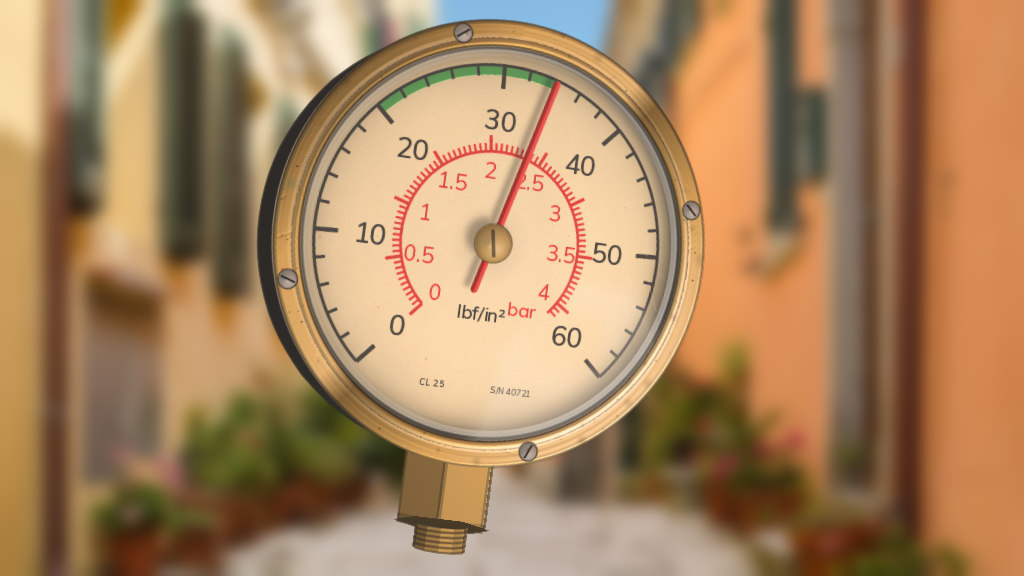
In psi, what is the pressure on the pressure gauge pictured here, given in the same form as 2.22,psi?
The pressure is 34,psi
